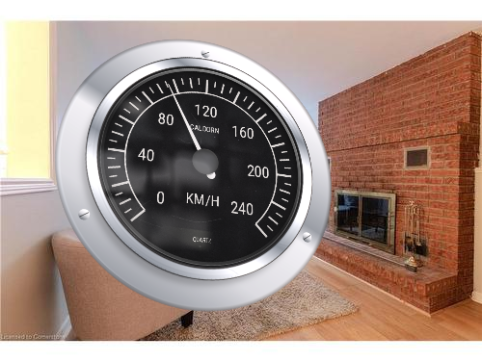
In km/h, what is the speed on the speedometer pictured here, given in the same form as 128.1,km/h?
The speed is 95,km/h
